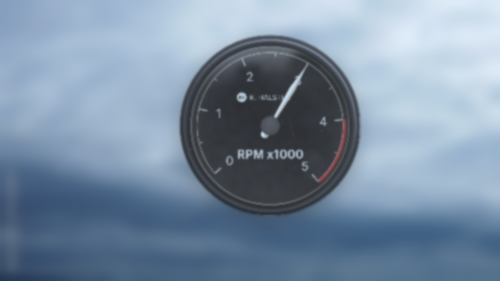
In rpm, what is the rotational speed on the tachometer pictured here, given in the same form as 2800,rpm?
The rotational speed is 3000,rpm
